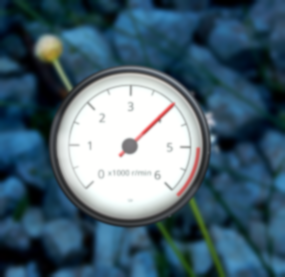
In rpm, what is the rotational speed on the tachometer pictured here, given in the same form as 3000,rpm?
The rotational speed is 4000,rpm
